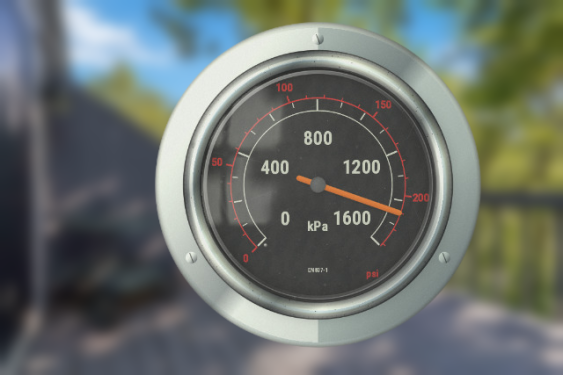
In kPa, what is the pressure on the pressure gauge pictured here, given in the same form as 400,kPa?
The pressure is 1450,kPa
